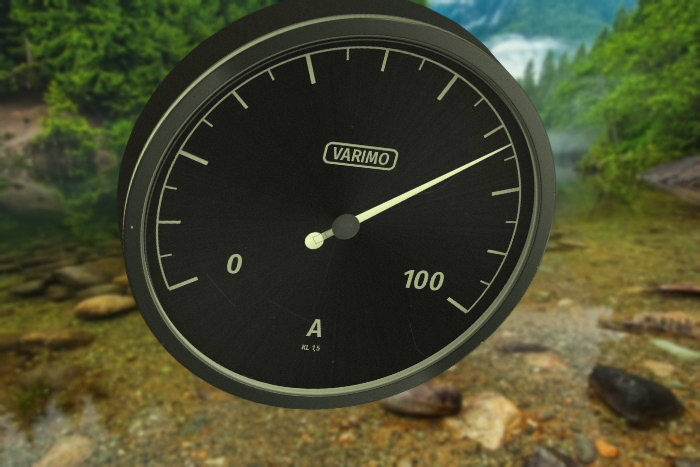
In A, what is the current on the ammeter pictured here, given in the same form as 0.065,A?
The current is 72.5,A
